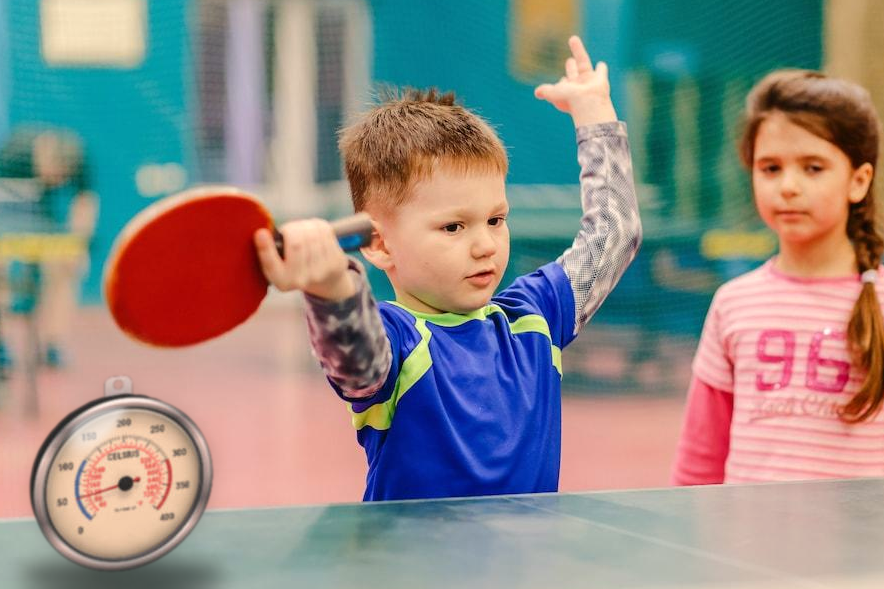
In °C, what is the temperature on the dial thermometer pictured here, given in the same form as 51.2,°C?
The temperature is 50,°C
